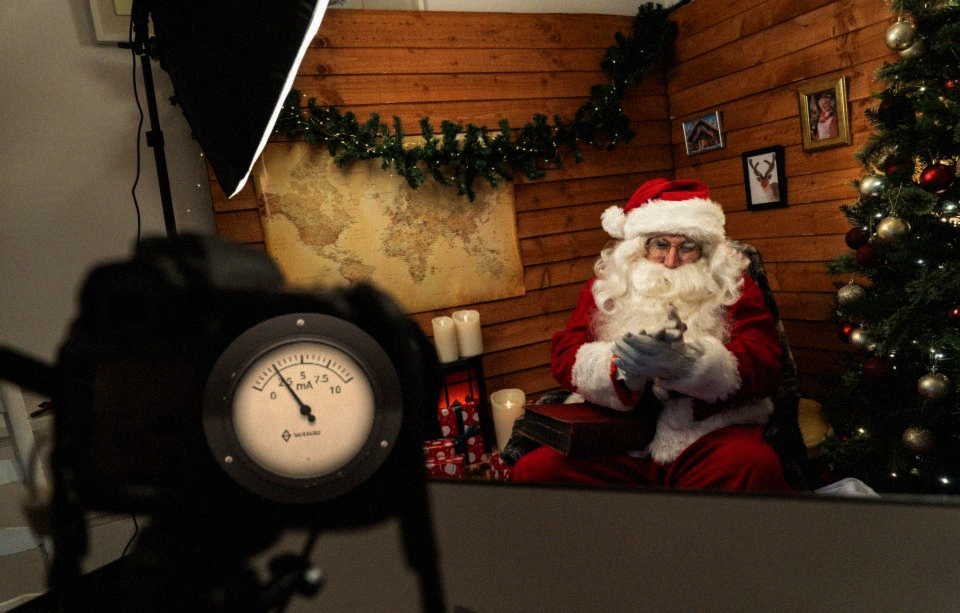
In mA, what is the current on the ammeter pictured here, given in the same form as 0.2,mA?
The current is 2.5,mA
